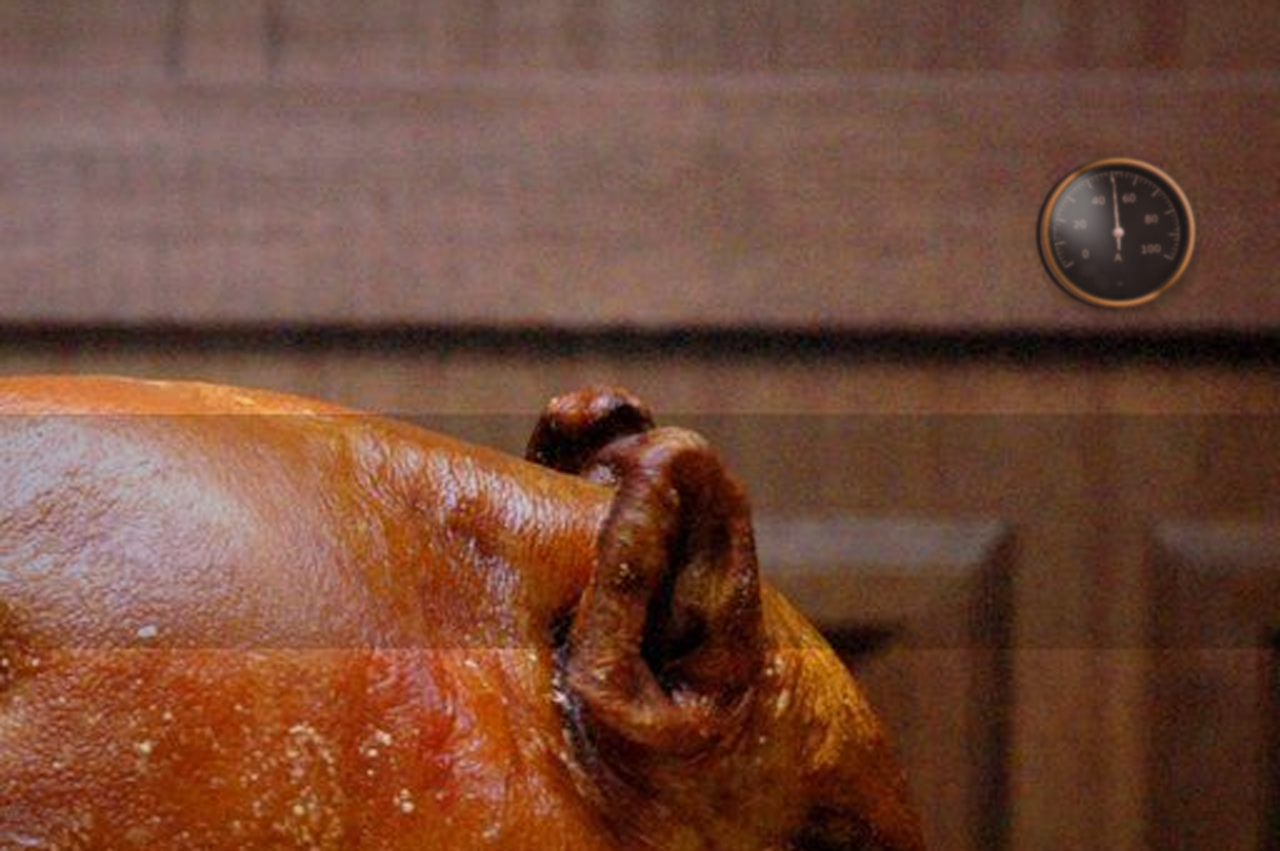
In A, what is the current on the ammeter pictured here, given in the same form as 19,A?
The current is 50,A
